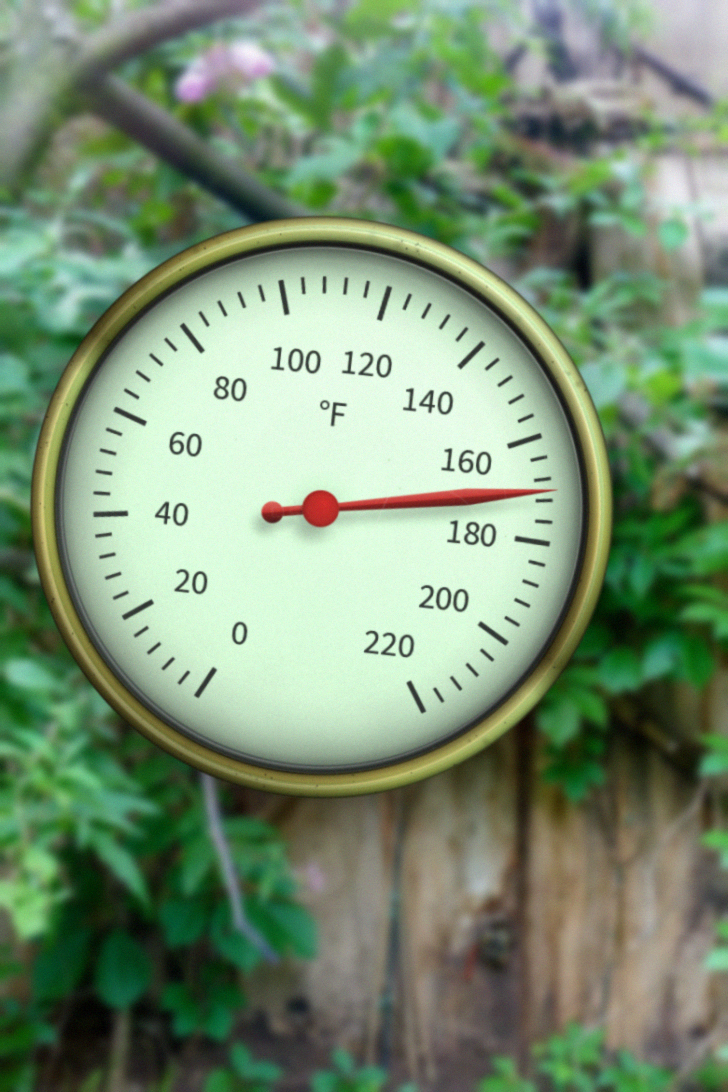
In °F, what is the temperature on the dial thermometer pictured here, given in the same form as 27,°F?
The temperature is 170,°F
